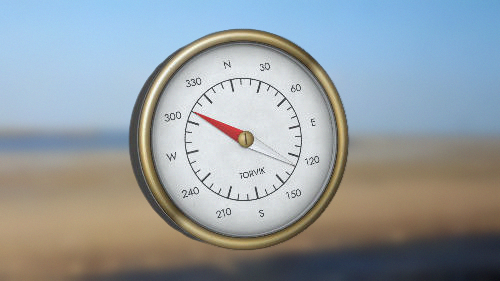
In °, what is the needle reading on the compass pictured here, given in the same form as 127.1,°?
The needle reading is 310,°
